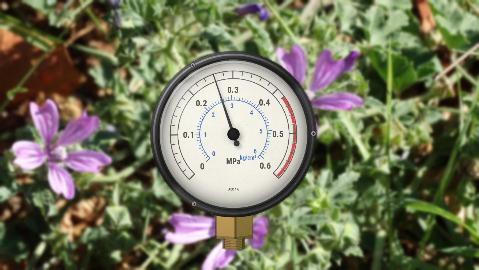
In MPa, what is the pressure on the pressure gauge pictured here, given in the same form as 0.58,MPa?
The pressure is 0.26,MPa
